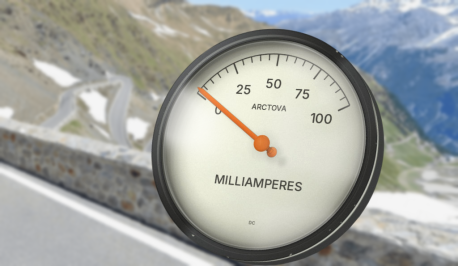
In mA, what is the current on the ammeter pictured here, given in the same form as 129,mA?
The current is 2.5,mA
